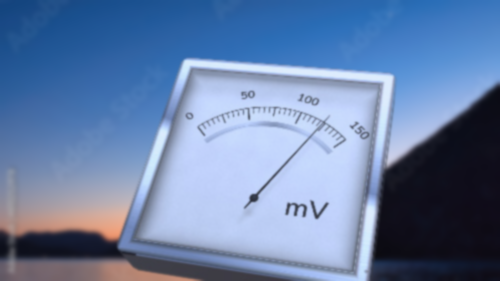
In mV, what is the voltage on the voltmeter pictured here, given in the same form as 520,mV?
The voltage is 125,mV
